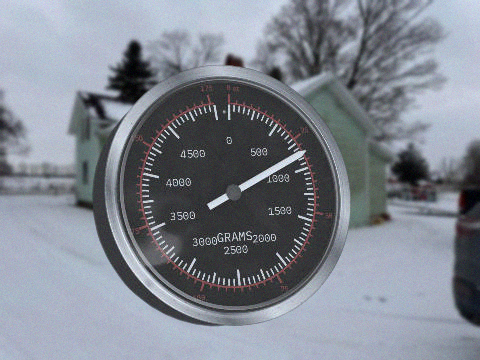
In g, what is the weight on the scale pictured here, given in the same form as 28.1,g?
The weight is 850,g
